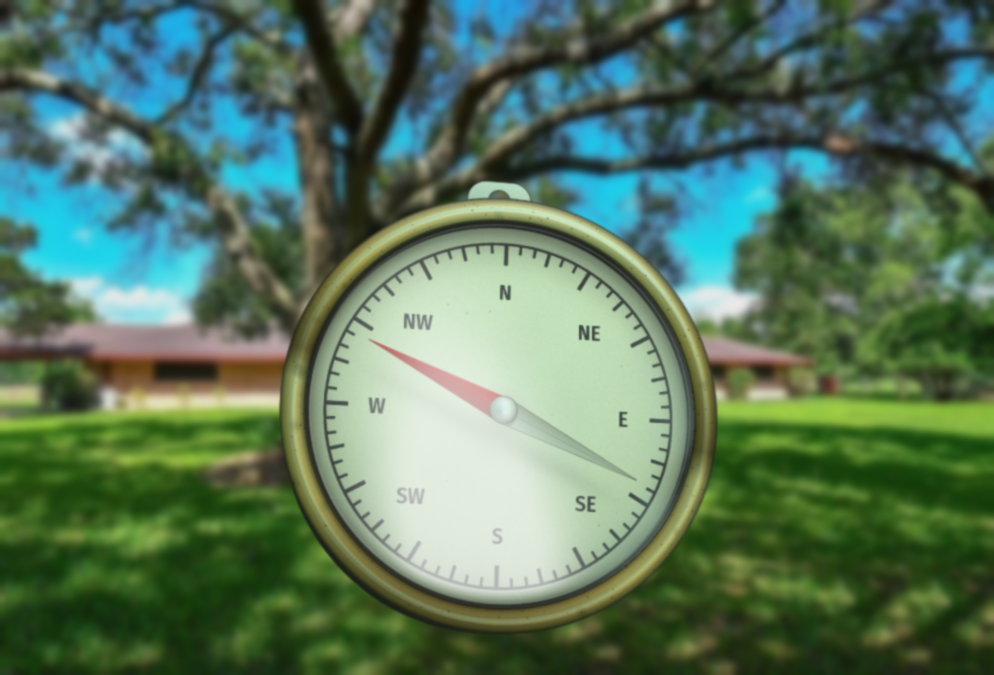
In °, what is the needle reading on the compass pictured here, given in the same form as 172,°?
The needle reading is 295,°
